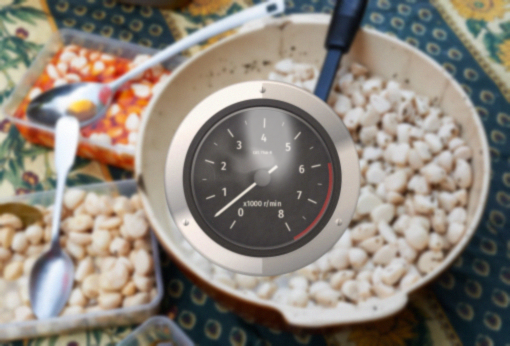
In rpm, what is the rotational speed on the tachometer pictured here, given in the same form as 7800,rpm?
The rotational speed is 500,rpm
